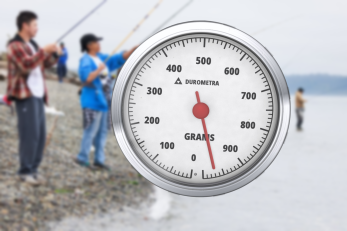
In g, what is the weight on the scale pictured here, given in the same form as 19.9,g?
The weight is 970,g
